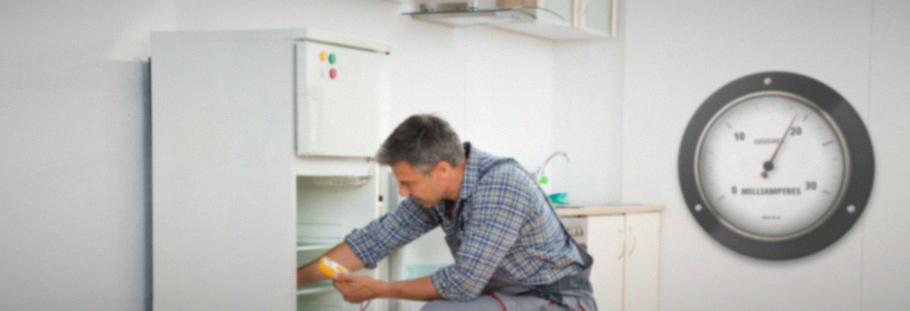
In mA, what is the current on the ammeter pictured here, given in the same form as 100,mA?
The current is 19,mA
